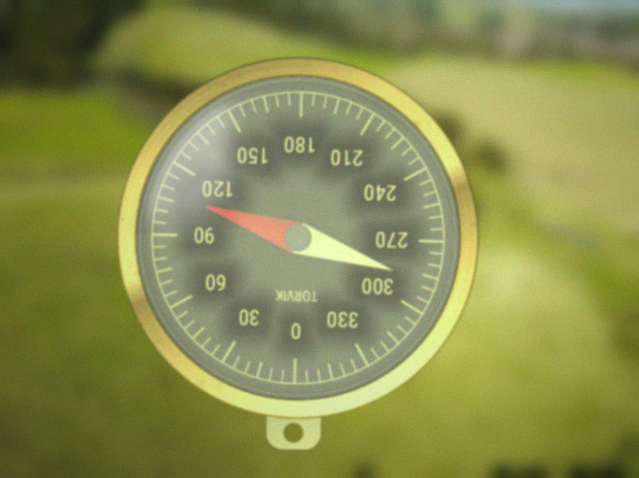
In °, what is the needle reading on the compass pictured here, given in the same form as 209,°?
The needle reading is 107.5,°
